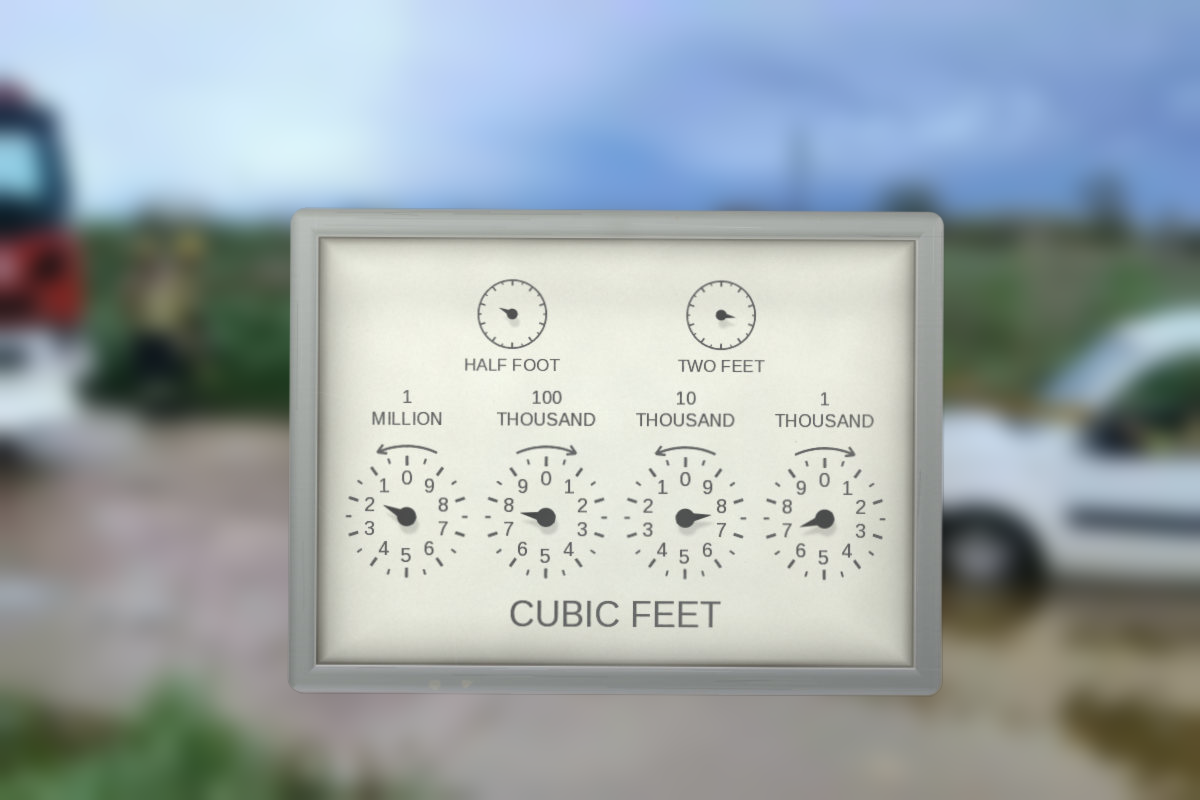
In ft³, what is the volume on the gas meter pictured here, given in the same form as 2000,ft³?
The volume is 177700,ft³
